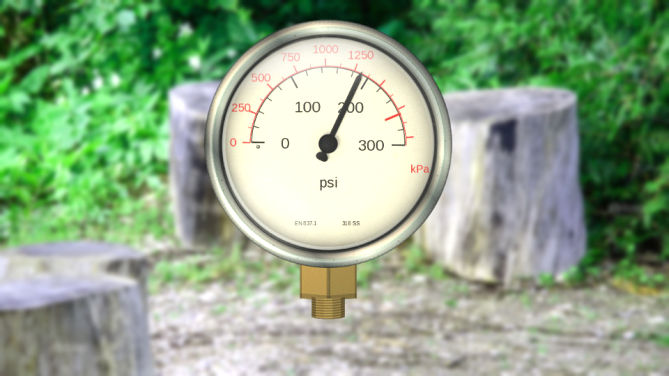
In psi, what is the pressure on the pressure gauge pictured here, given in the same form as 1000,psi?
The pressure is 190,psi
